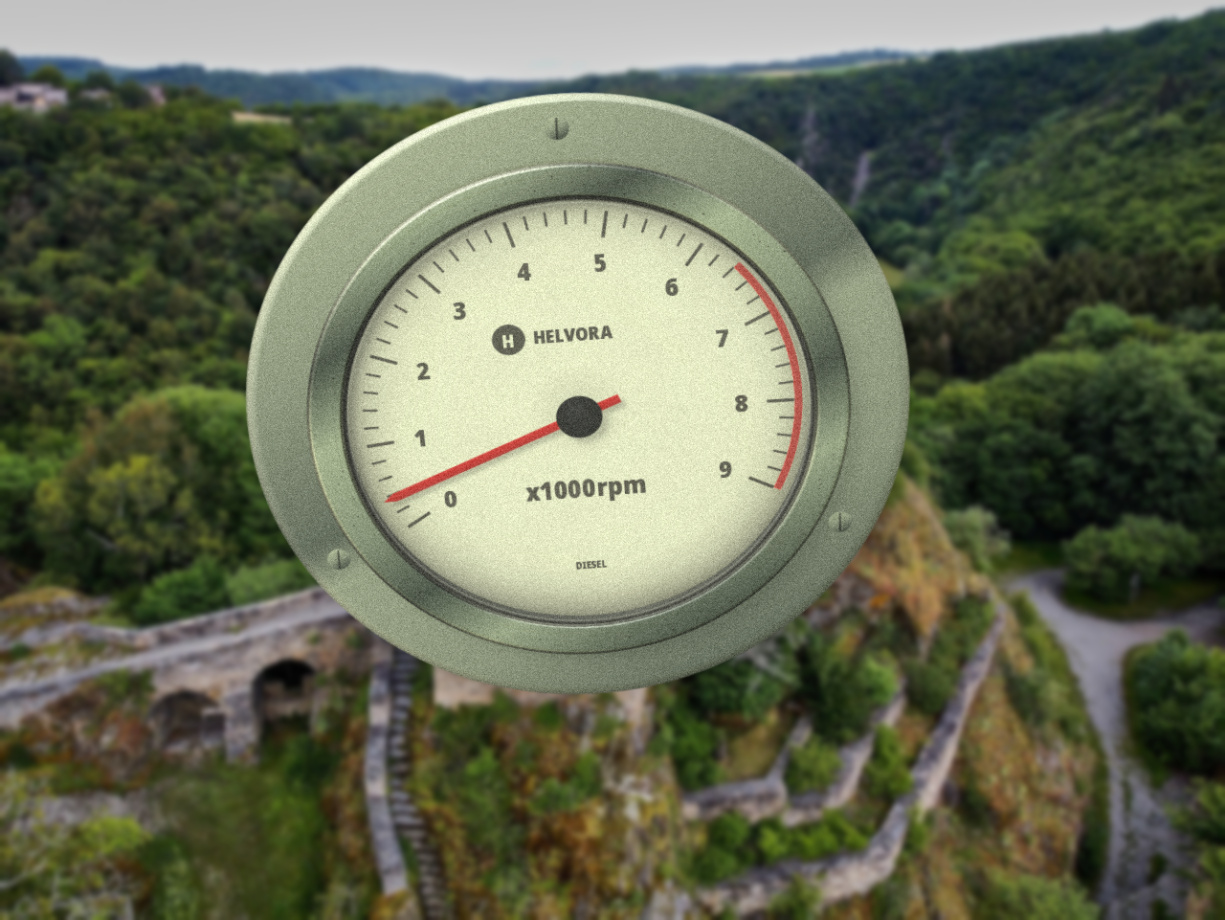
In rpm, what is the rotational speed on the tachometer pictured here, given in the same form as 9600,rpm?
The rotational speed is 400,rpm
